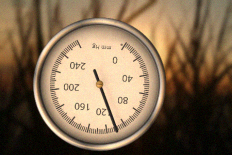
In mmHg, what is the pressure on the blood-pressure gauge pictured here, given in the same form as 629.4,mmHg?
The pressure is 110,mmHg
